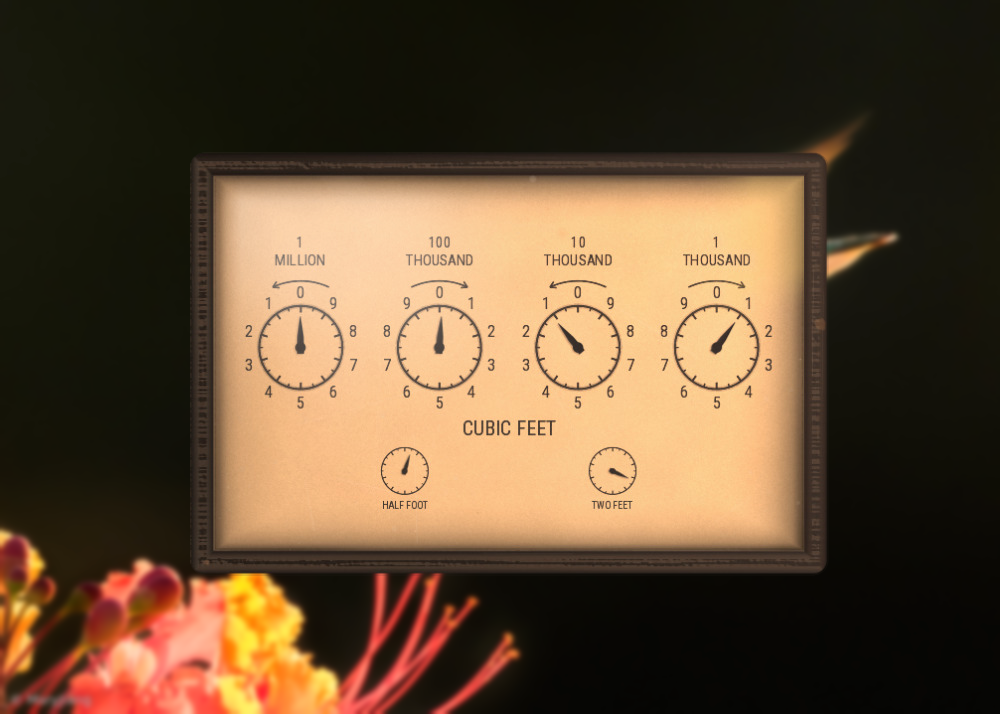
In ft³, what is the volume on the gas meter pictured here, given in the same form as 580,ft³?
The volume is 1100,ft³
